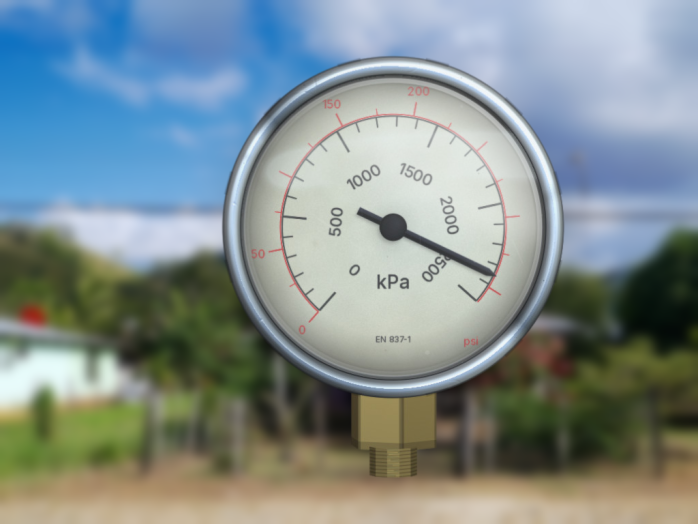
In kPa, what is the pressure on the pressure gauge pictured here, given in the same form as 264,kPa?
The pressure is 2350,kPa
